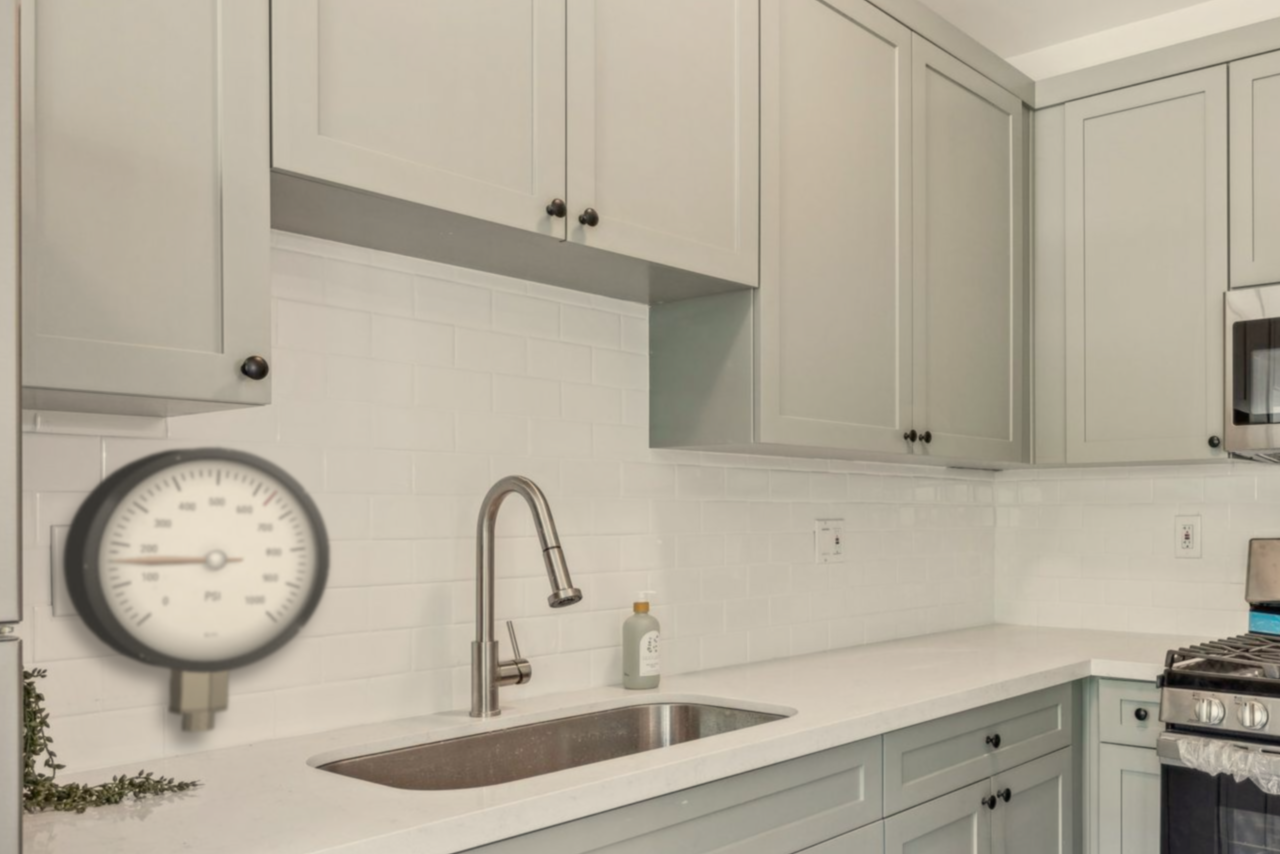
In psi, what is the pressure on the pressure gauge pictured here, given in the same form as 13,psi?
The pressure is 160,psi
